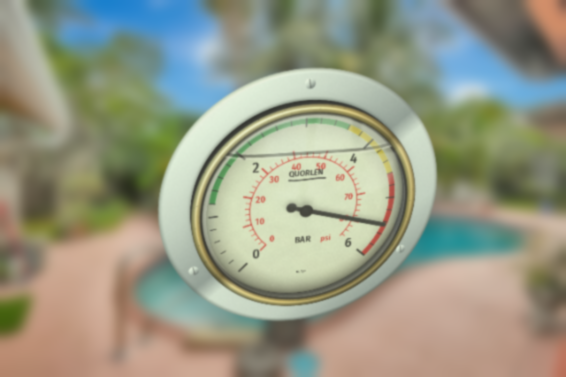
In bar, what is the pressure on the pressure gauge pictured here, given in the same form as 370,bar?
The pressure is 5.4,bar
